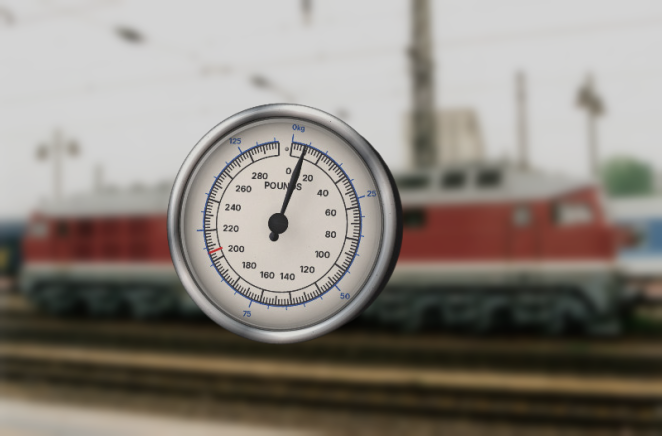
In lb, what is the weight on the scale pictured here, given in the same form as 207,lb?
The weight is 10,lb
